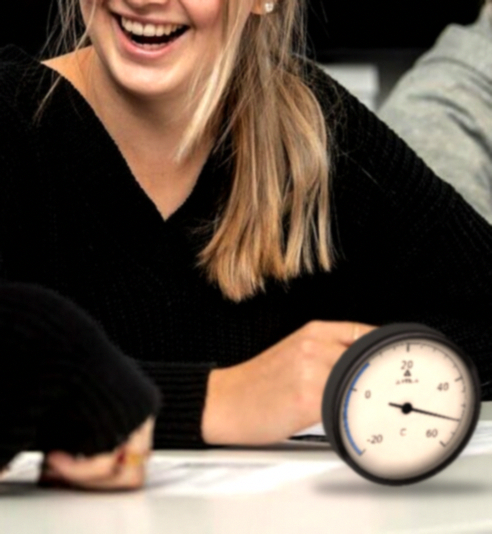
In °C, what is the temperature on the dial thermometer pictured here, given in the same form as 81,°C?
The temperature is 52,°C
